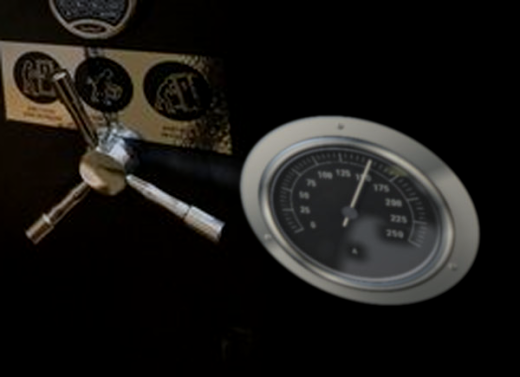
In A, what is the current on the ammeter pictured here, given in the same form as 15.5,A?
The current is 150,A
